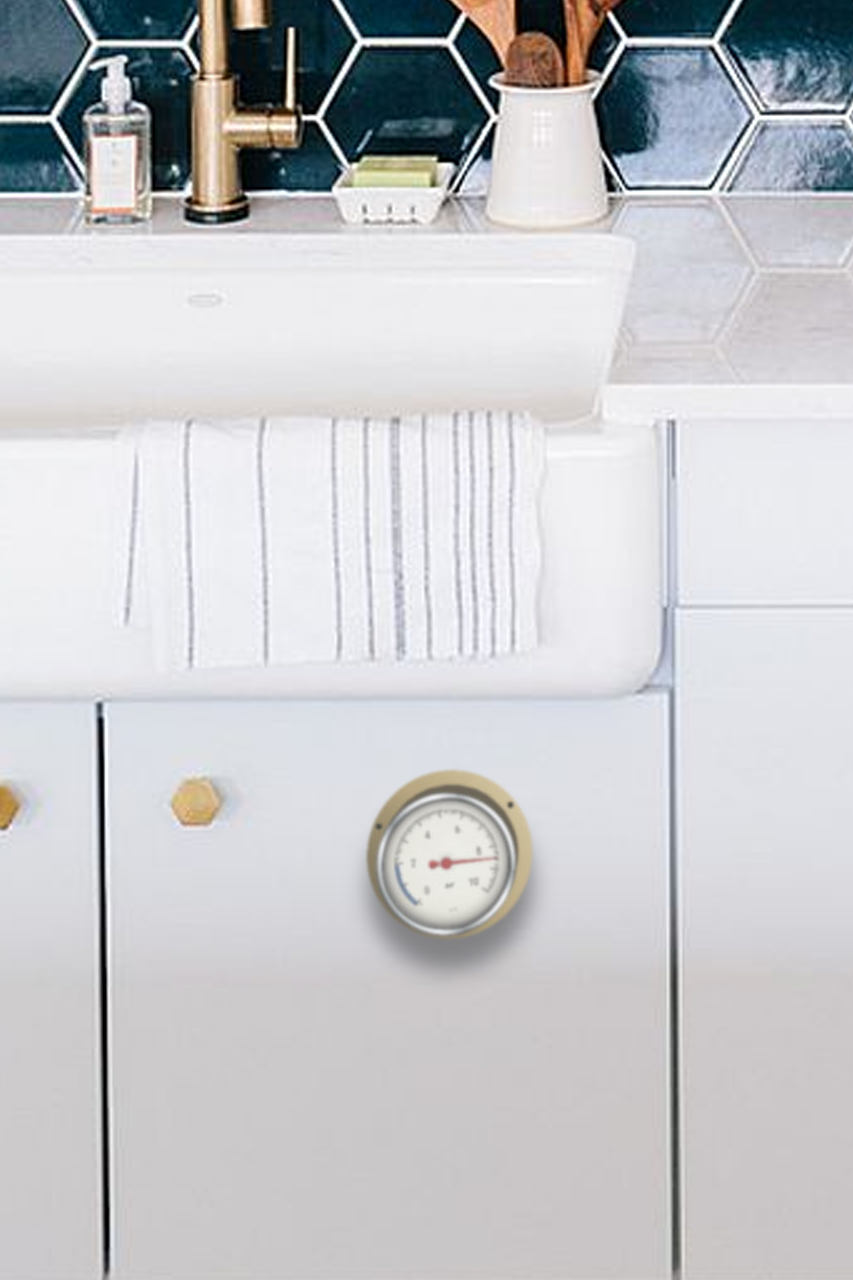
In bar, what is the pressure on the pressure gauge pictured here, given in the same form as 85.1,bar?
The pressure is 8.5,bar
